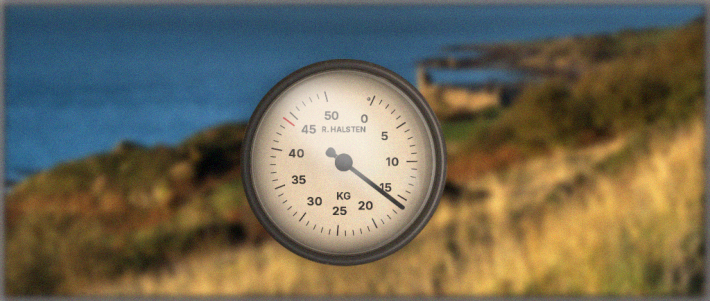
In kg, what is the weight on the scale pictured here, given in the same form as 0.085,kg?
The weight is 16,kg
